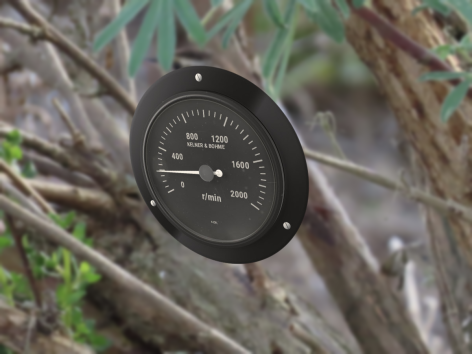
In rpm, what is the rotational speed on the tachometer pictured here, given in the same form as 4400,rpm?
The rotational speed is 200,rpm
